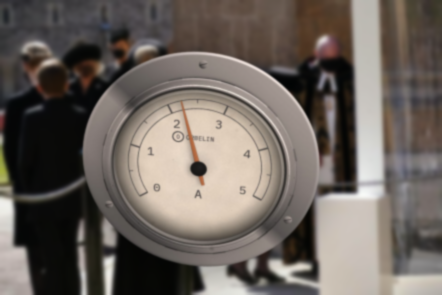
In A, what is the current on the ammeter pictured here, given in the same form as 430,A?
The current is 2.25,A
